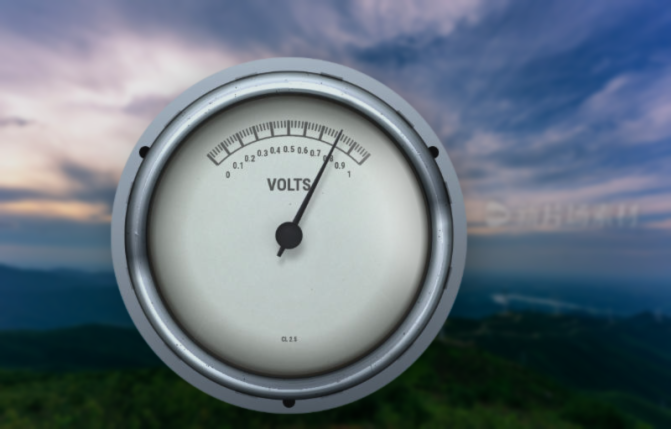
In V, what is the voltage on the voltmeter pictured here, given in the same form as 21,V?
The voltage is 0.8,V
